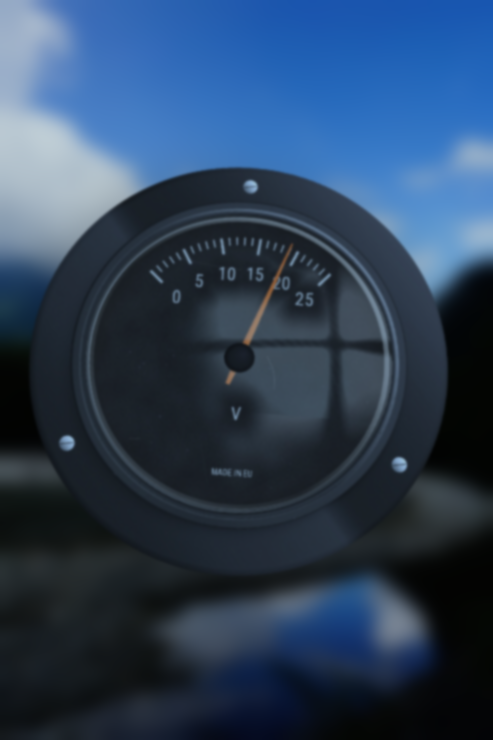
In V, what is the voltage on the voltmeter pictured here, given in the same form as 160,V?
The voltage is 19,V
